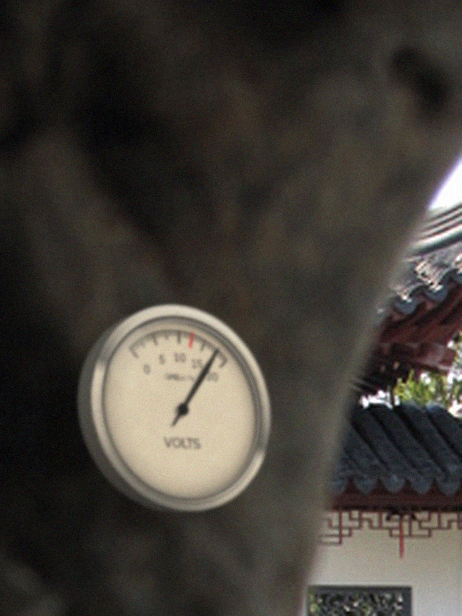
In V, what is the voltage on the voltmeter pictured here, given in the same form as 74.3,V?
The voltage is 17.5,V
